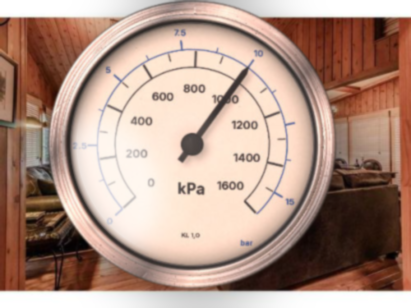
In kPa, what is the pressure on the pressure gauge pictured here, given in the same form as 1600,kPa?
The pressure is 1000,kPa
